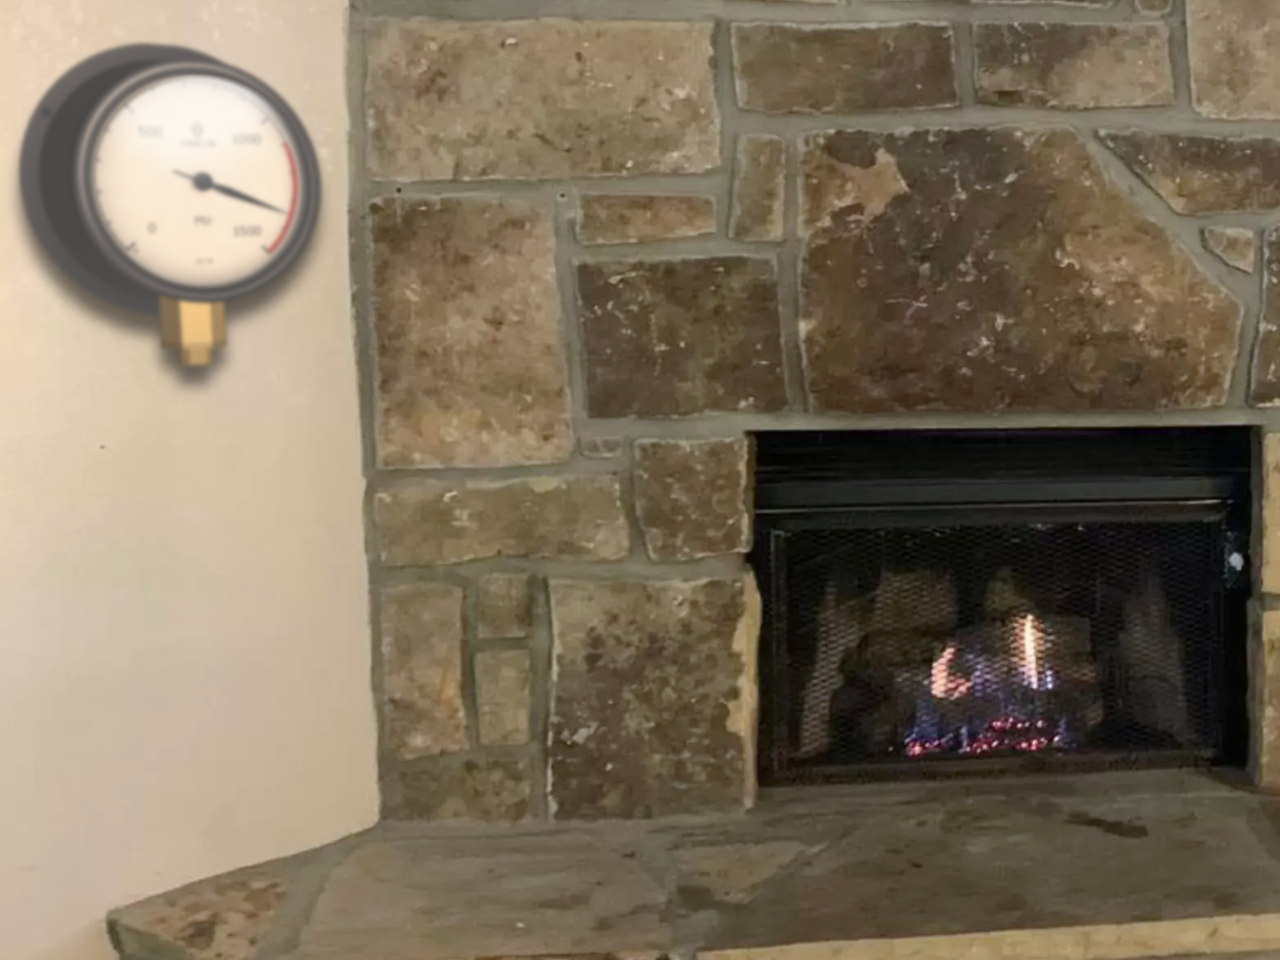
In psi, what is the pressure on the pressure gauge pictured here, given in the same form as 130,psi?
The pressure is 1350,psi
